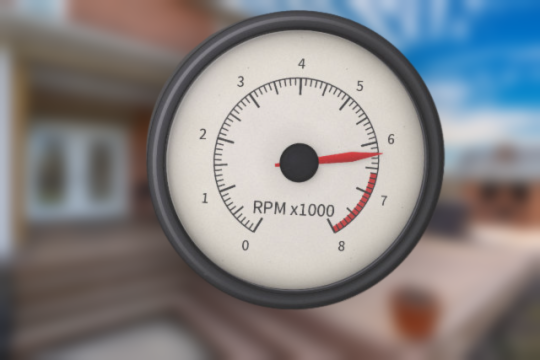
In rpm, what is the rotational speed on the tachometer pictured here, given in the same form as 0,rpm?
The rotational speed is 6200,rpm
